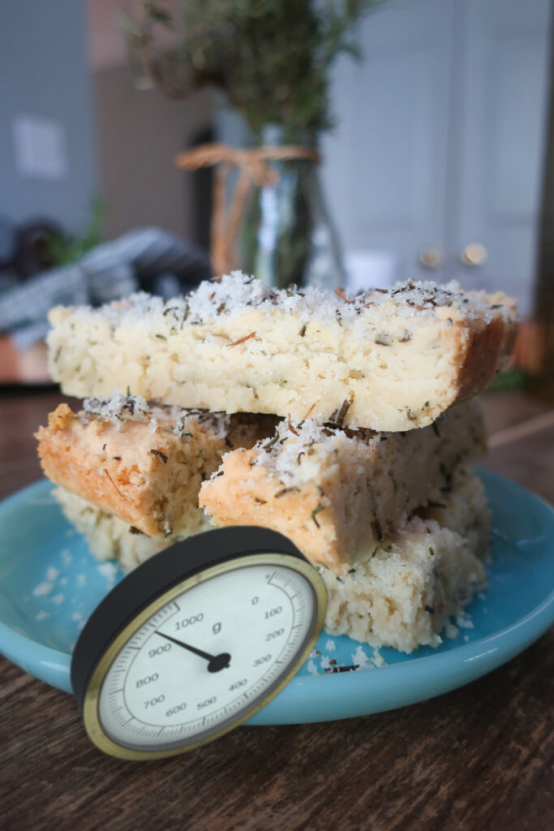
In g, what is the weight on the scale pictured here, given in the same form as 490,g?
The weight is 950,g
